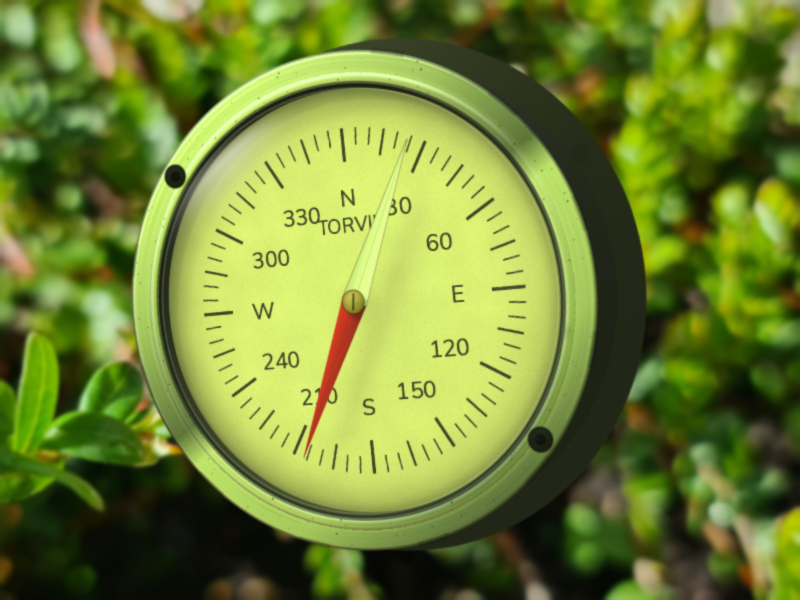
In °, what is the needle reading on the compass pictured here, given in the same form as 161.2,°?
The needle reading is 205,°
